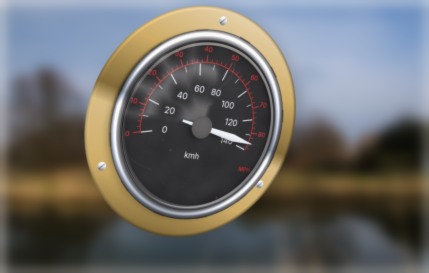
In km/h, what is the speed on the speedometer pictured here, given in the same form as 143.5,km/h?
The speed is 135,km/h
